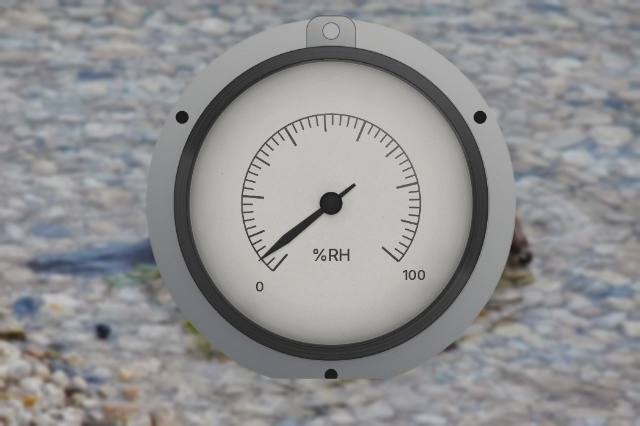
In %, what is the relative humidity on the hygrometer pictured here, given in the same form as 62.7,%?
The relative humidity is 4,%
